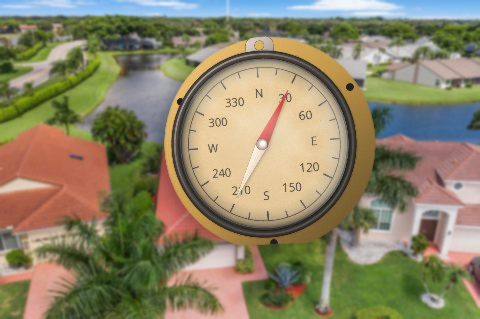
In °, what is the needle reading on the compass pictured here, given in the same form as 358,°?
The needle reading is 30,°
